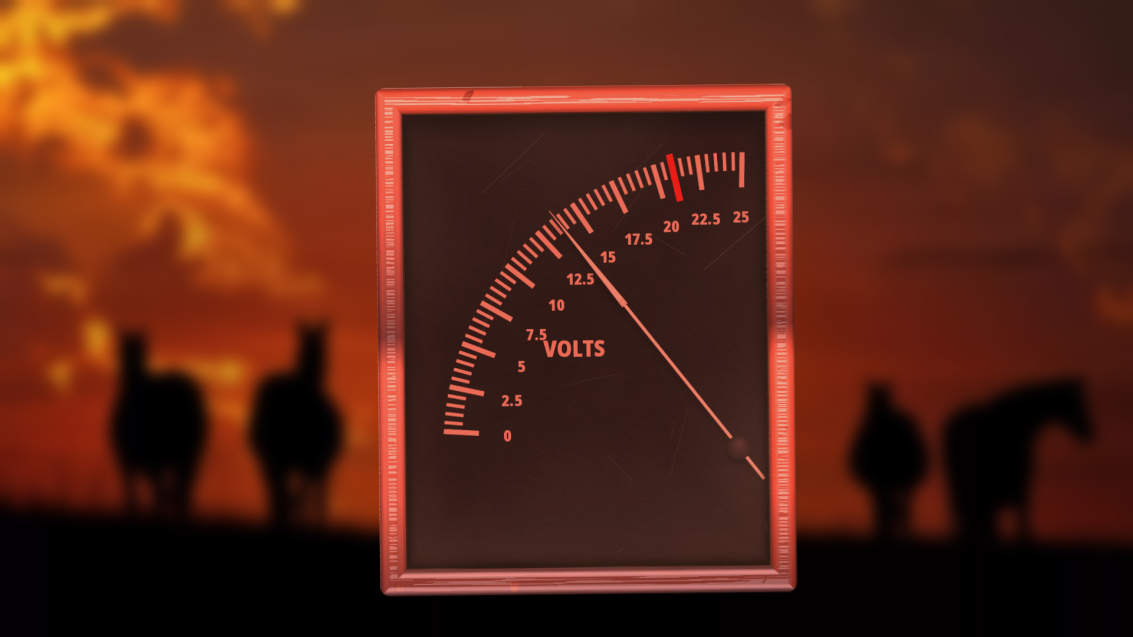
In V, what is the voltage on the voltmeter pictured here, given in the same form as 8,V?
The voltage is 13.75,V
